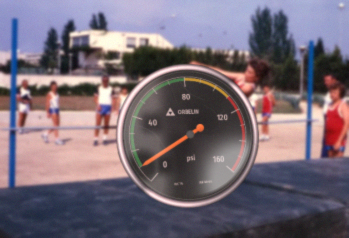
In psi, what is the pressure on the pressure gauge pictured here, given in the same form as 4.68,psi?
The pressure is 10,psi
